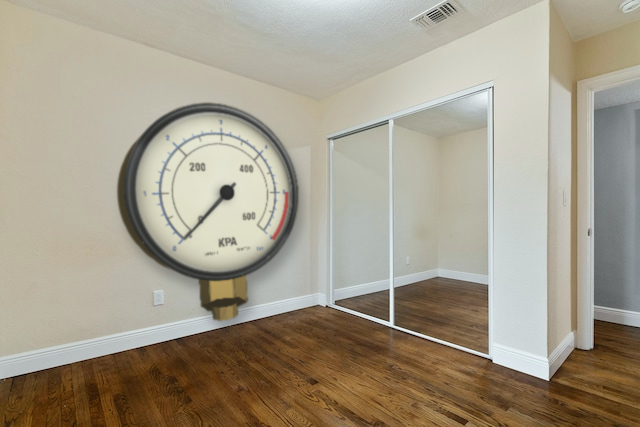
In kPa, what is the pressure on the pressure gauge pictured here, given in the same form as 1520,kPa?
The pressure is 0,kPa
